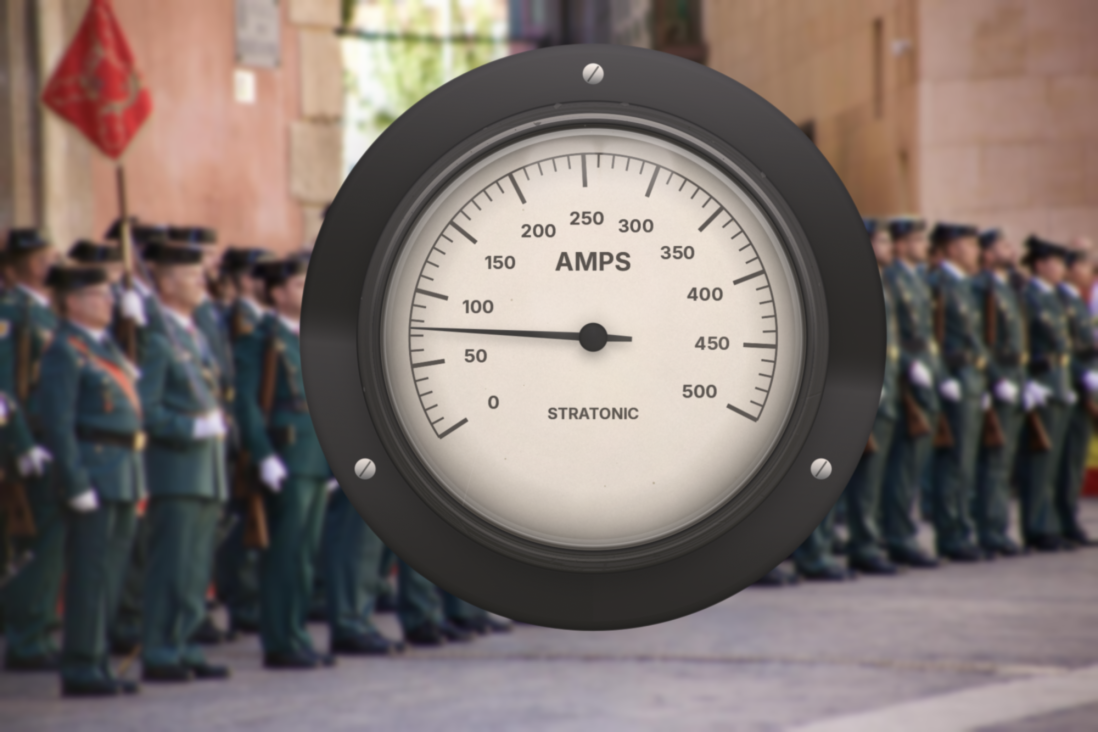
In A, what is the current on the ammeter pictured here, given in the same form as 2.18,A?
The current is 75,A
